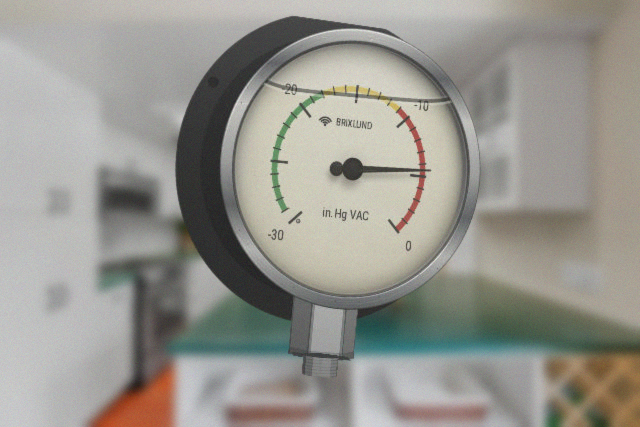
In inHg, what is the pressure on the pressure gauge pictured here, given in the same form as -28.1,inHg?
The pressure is -5.5,inHg
